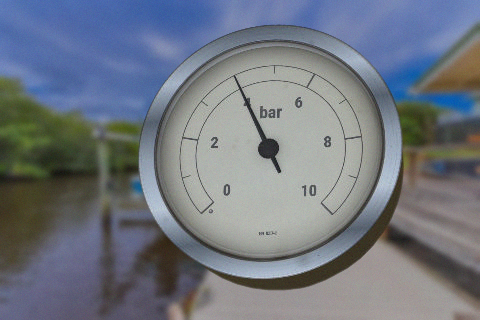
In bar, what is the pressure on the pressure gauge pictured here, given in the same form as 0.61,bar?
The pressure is 4,bar
